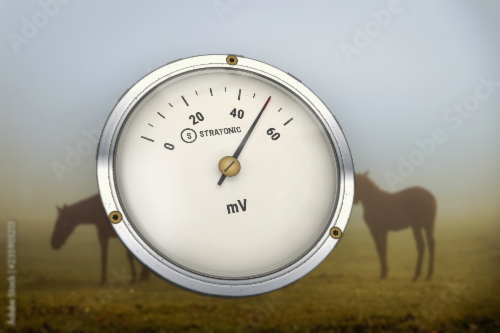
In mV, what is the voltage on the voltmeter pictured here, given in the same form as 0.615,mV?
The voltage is 50,mV
